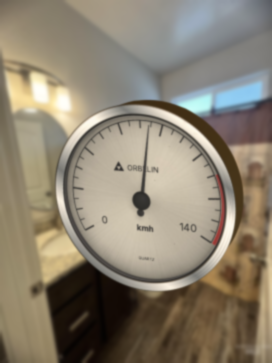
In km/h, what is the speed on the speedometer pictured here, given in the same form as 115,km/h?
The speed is 75,km/h
